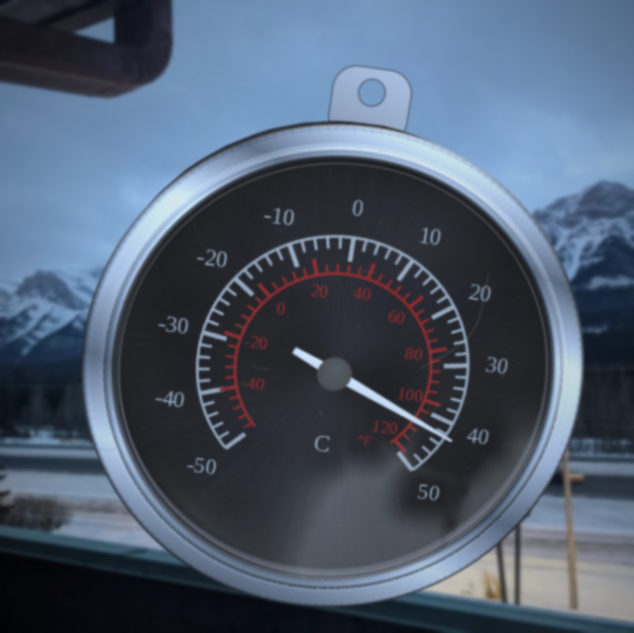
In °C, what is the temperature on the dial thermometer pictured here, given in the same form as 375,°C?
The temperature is 42,°C
